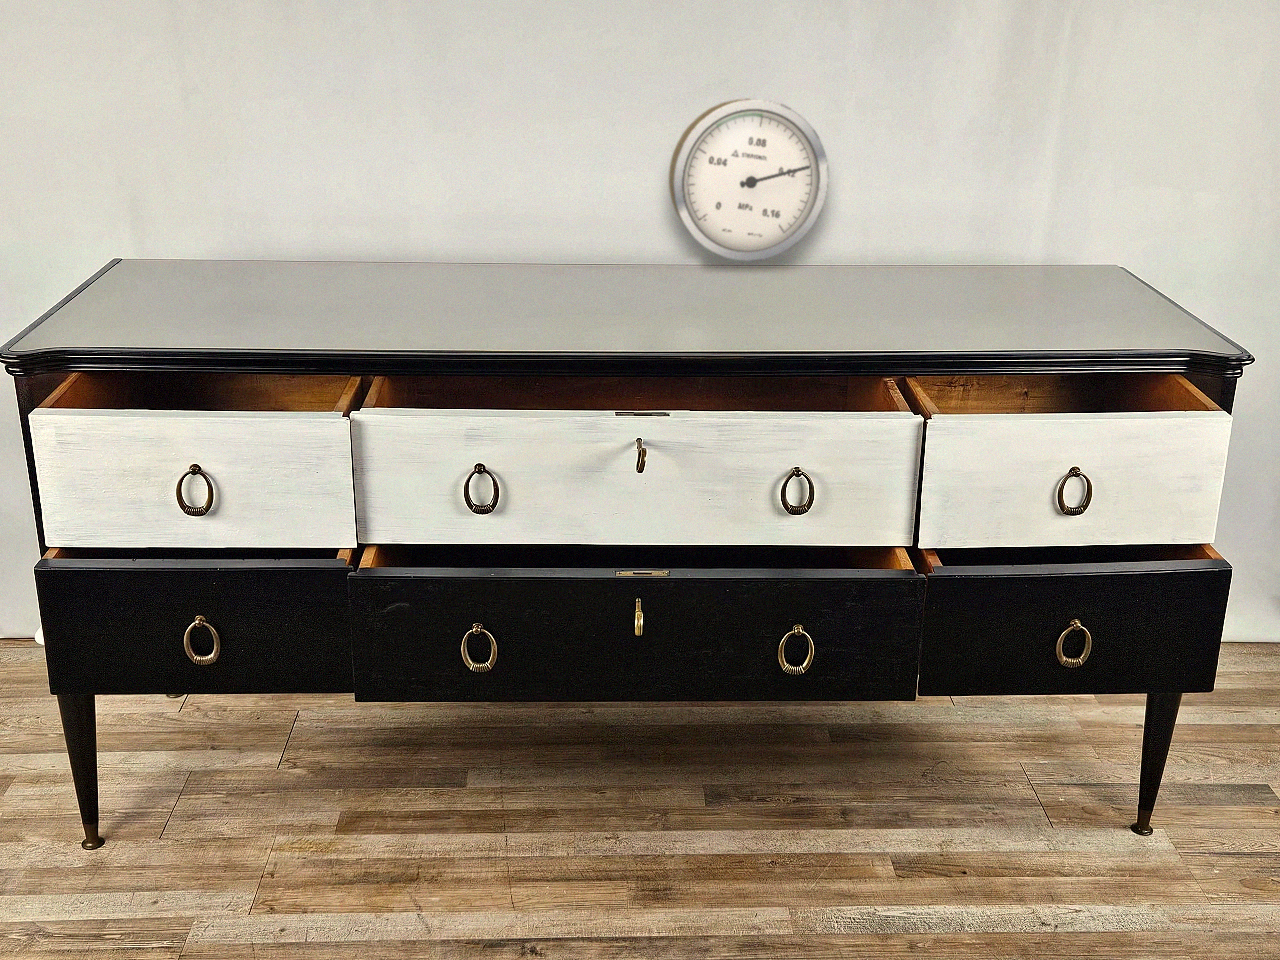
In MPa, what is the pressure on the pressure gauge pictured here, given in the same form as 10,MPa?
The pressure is 0.12,MPa
